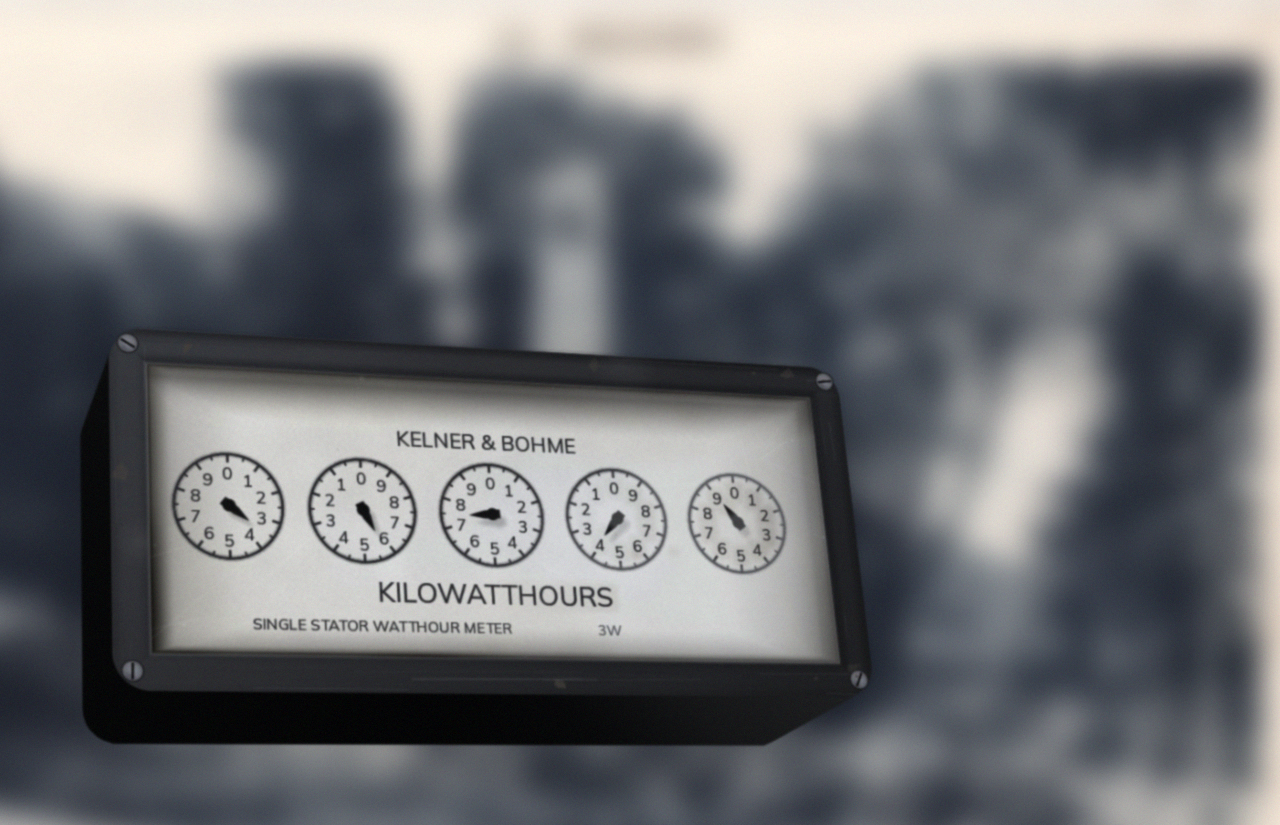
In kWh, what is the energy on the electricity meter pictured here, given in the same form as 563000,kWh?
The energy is 35739,kWh
